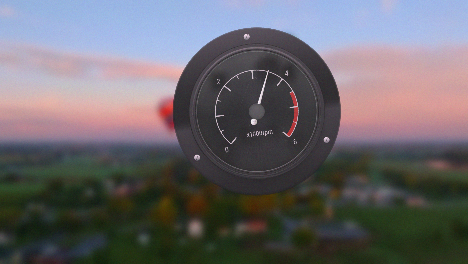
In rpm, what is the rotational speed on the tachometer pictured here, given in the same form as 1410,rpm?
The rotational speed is 3500,rpm
